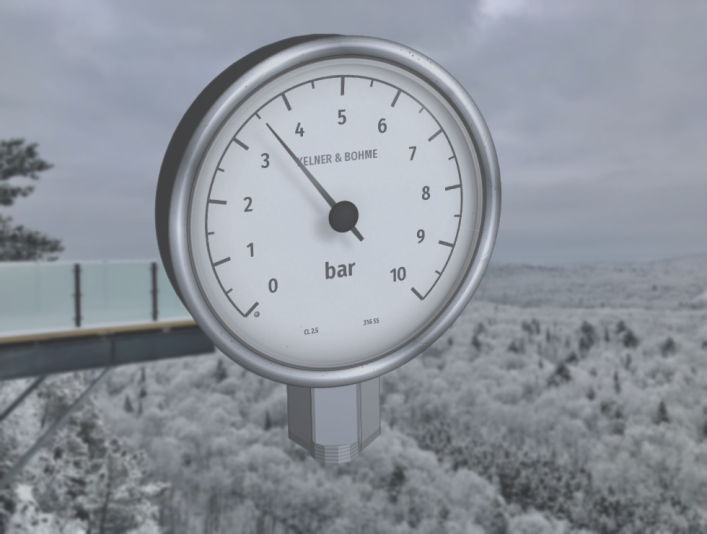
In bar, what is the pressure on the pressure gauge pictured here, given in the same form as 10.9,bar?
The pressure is 3.5,bar
